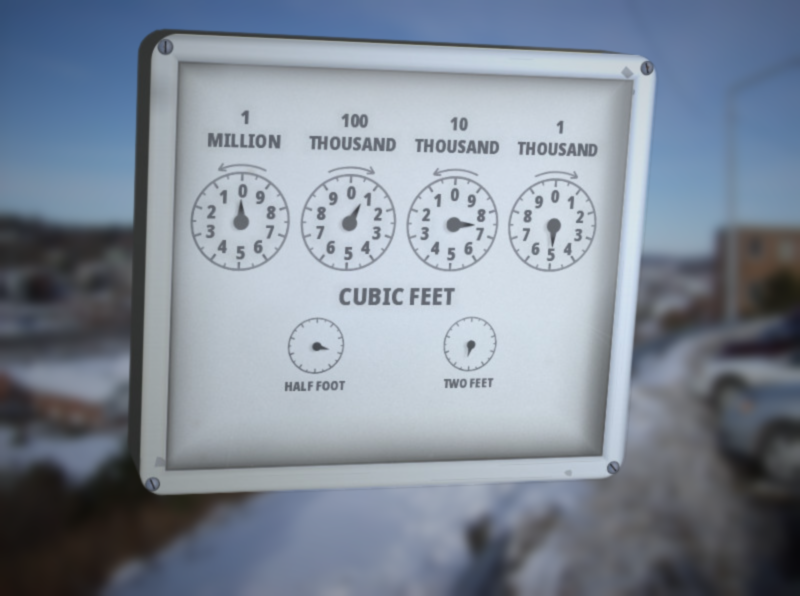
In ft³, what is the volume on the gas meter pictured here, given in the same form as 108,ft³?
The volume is 7500,ft³
